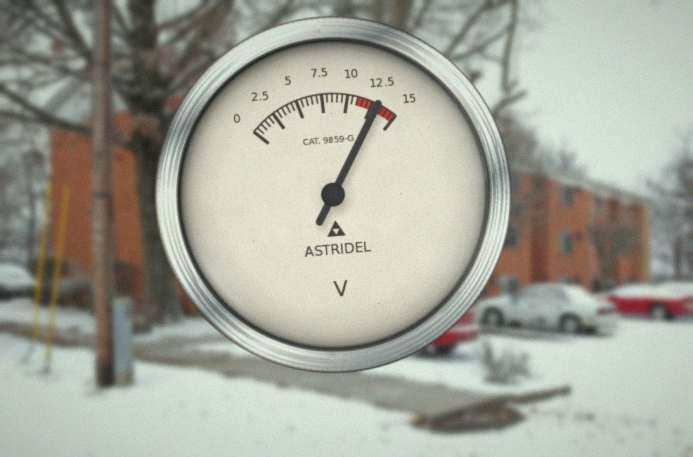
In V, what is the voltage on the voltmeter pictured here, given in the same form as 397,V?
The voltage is 13,V
